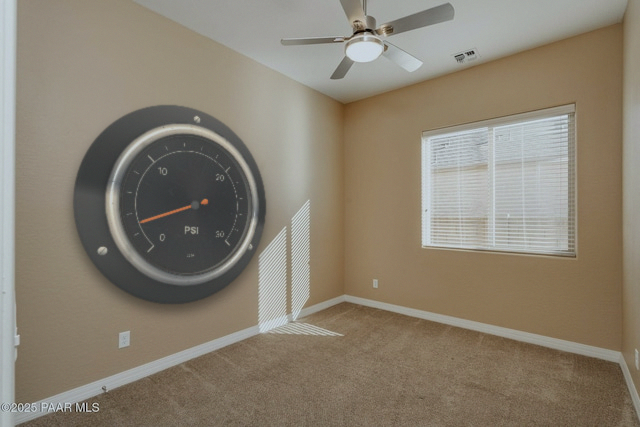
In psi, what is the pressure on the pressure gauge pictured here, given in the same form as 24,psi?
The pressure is 3,psi
